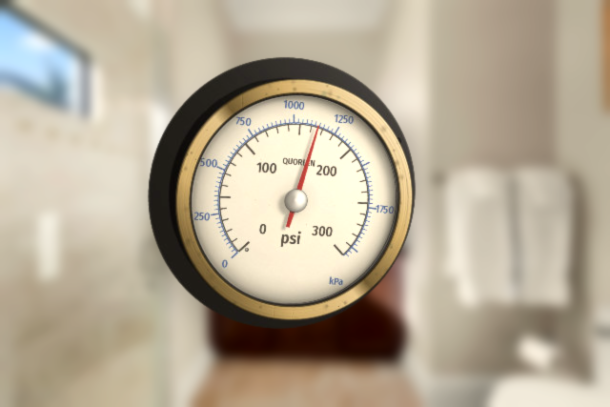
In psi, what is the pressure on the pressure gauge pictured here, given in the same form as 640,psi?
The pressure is 165,psi
